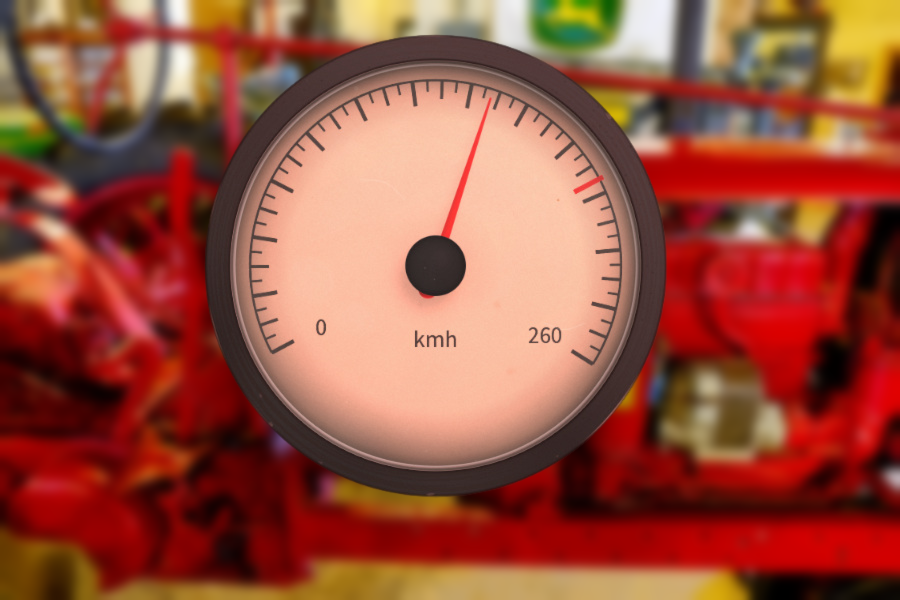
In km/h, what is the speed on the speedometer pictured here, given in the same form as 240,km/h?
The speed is 147.5,km/h
